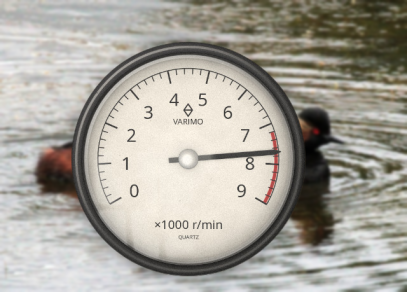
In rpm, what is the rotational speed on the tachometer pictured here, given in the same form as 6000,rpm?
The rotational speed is 7700,rpm
